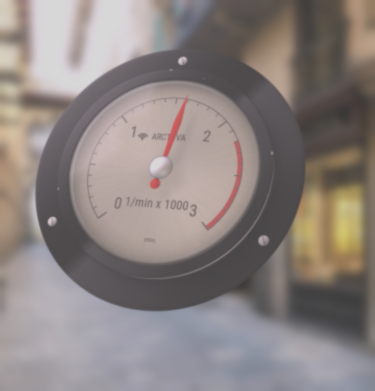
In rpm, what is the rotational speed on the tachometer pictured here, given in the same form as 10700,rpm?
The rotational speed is 1600,rpm
